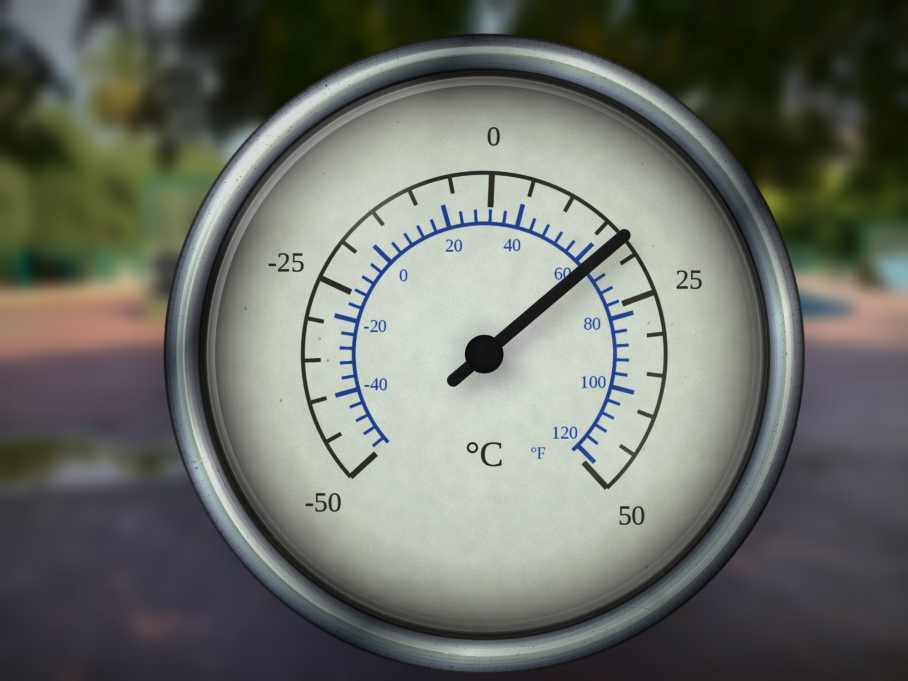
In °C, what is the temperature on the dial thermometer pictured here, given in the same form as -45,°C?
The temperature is 17.5,°C
